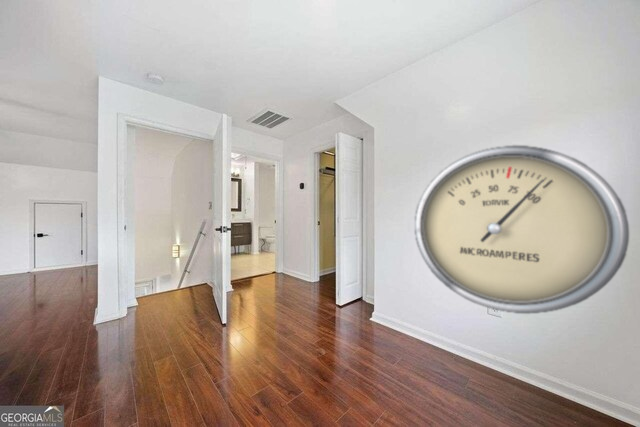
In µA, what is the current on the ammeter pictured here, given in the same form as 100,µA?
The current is 95,µA
